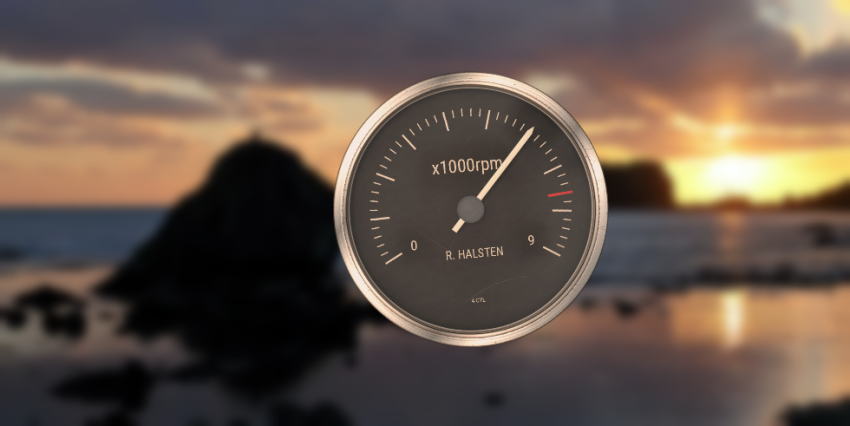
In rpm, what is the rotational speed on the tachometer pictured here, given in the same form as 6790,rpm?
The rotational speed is 6000,rpm
